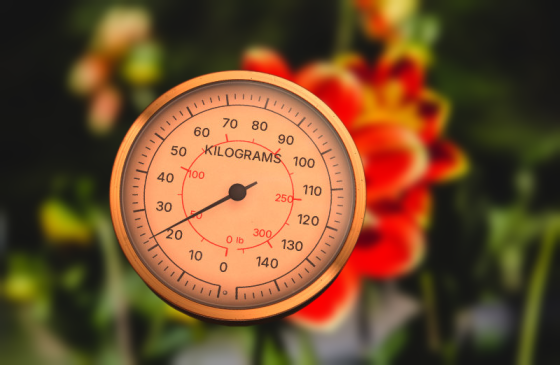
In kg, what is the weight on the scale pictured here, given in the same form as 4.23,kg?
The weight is 22,kg
